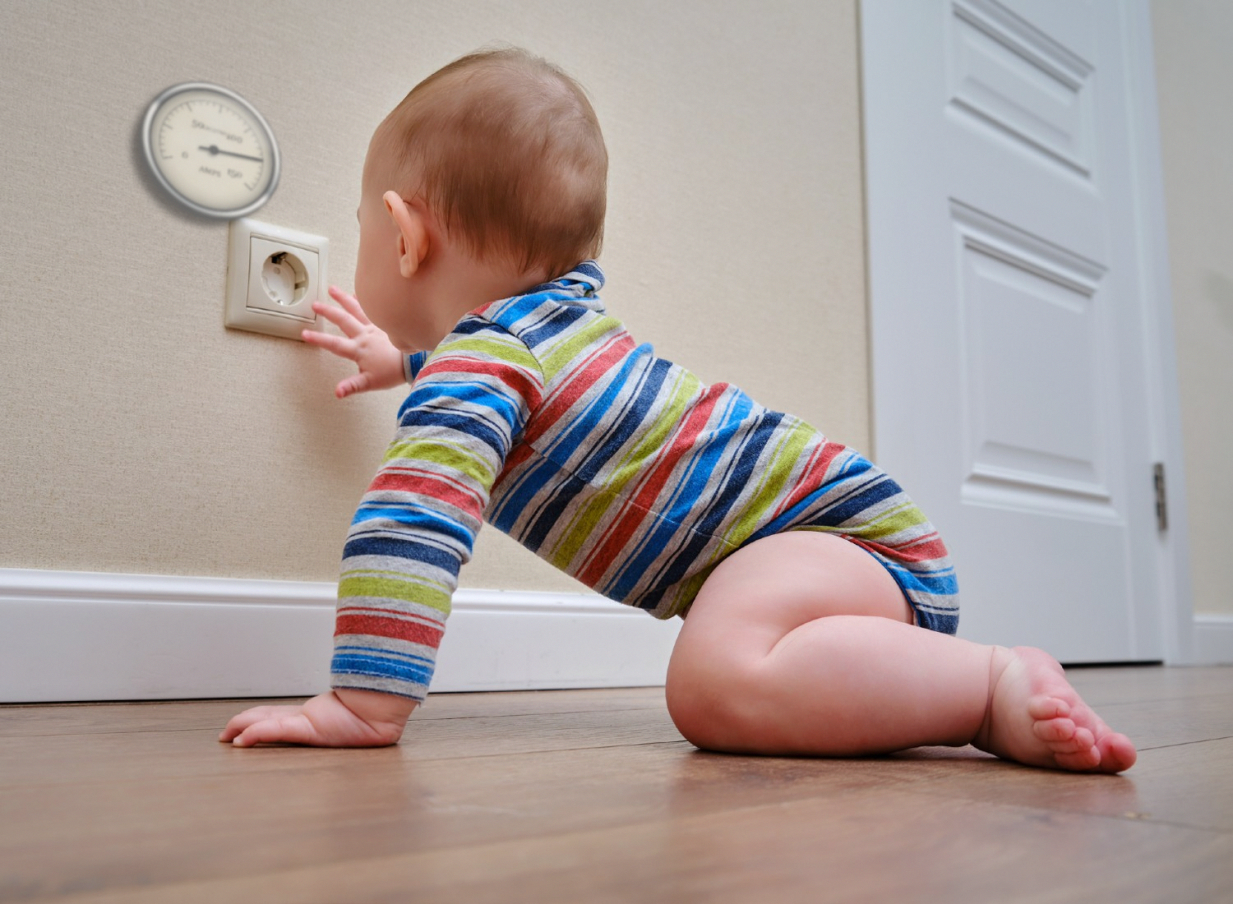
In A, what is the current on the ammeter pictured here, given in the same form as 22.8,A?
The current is 125,A
